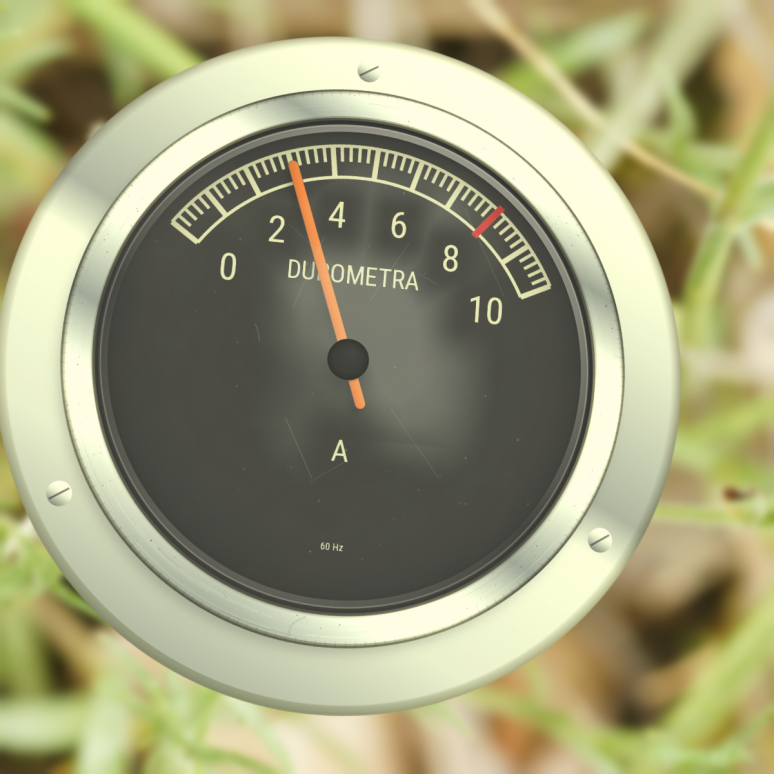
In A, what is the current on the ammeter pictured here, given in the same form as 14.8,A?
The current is 3,A
